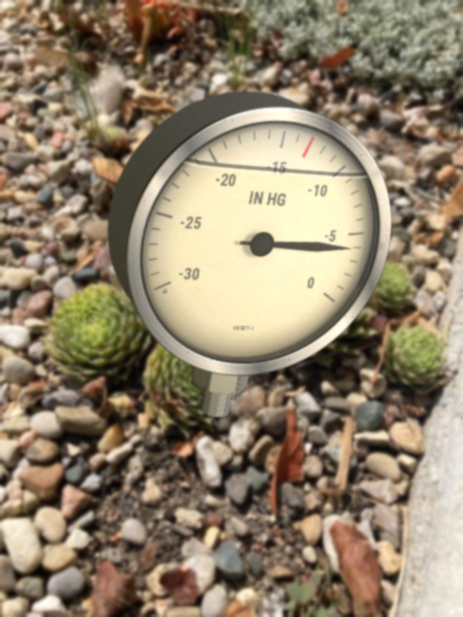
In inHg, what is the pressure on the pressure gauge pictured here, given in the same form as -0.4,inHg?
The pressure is -4,inHg
